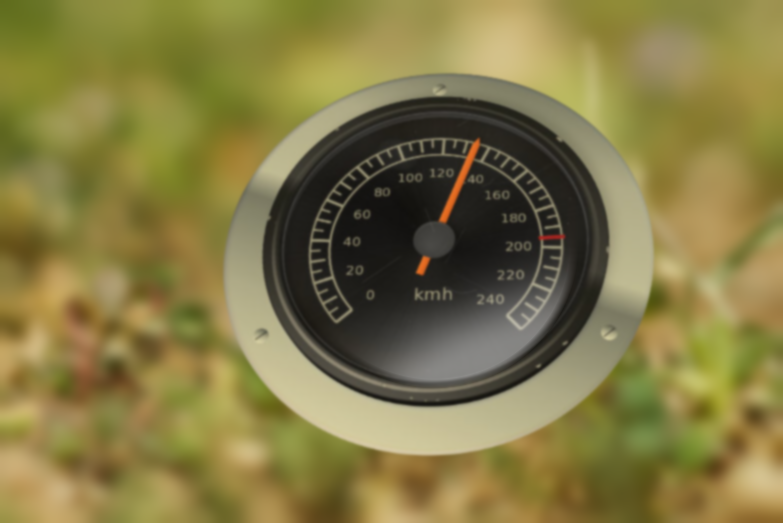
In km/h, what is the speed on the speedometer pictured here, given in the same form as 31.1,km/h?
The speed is 135,km/h
